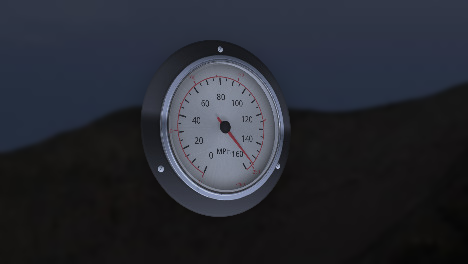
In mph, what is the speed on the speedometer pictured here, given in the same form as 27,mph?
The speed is 155,mph
